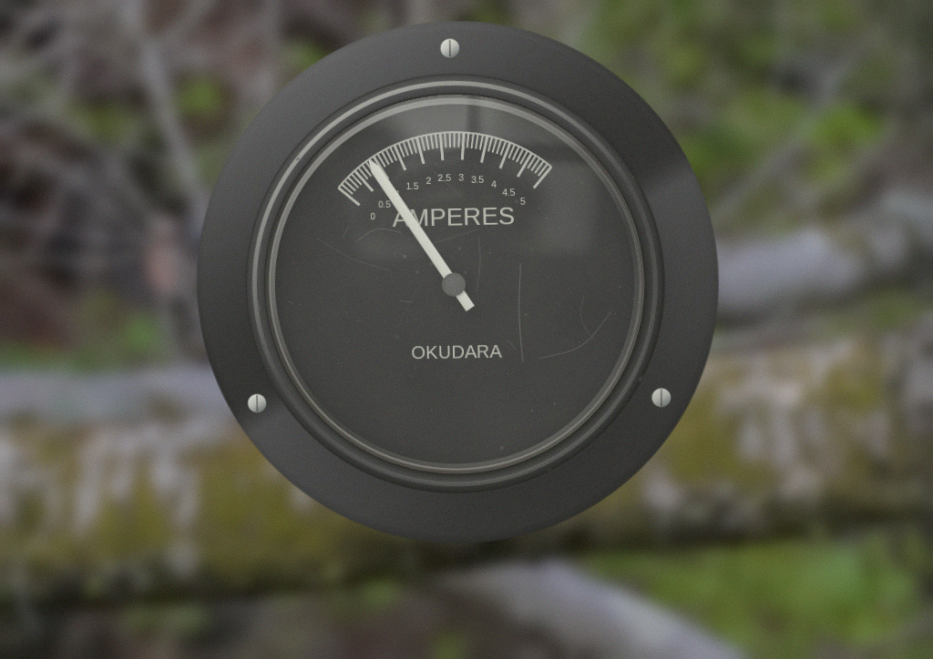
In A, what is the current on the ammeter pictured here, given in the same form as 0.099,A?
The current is 0.9,A
